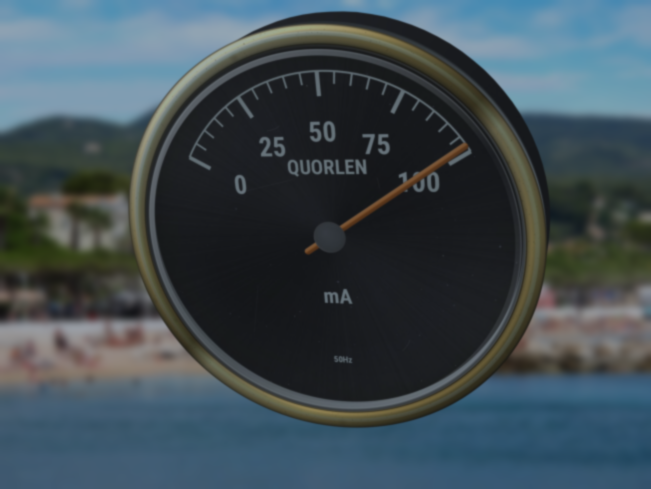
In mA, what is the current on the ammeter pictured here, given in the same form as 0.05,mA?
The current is 97.5,mA
